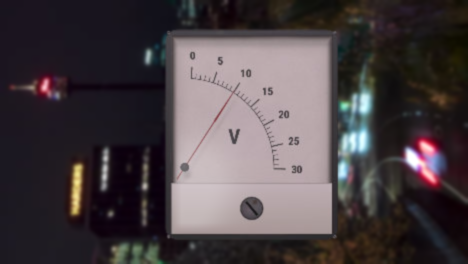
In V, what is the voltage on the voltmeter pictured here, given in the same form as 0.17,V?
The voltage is 10,V
